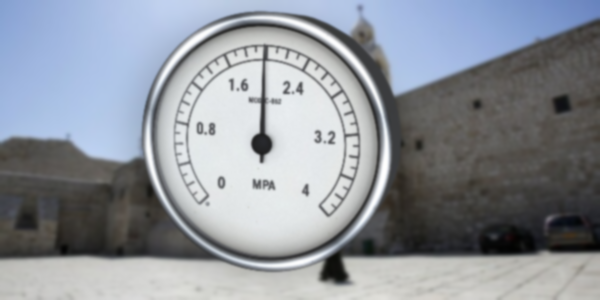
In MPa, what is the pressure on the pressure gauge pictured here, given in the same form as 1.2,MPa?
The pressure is 2,MPa
